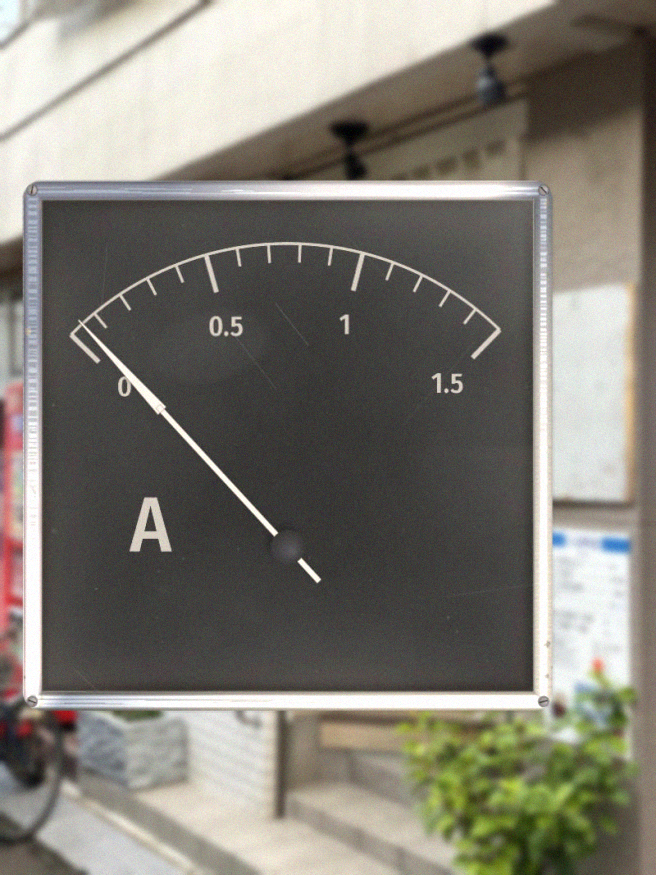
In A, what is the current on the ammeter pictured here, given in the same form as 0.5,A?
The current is 0.05,A
